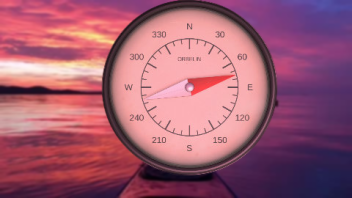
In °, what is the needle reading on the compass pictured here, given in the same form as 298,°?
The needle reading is 75,°
